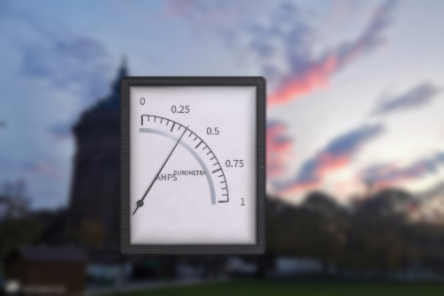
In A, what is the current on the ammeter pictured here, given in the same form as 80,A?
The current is 0.35,A
